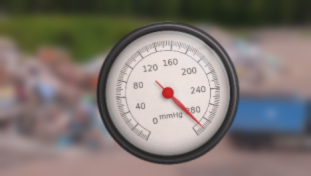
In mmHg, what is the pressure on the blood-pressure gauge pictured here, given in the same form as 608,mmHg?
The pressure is 290,mmHg
